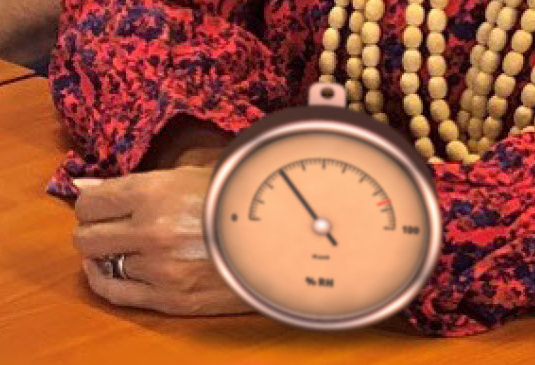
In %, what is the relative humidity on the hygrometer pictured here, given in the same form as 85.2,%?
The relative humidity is 30,%
